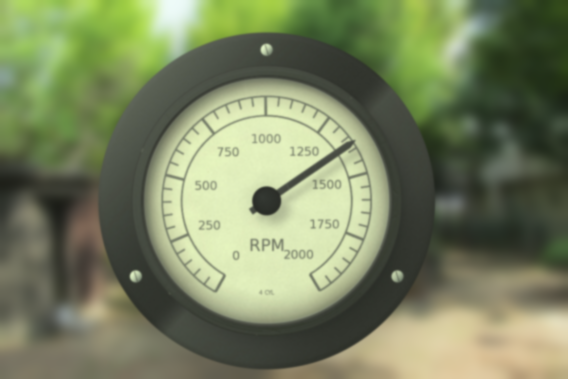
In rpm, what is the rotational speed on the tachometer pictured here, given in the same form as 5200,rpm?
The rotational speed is 1375,rpm
